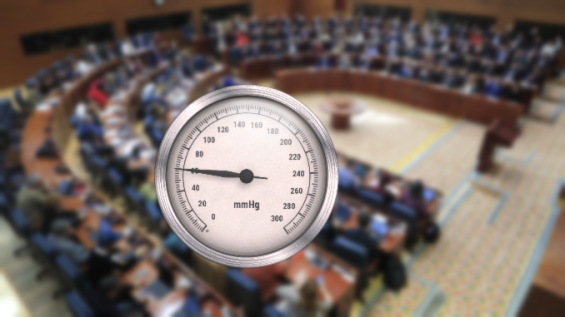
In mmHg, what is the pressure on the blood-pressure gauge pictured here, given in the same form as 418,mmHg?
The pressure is 60,mmHg
